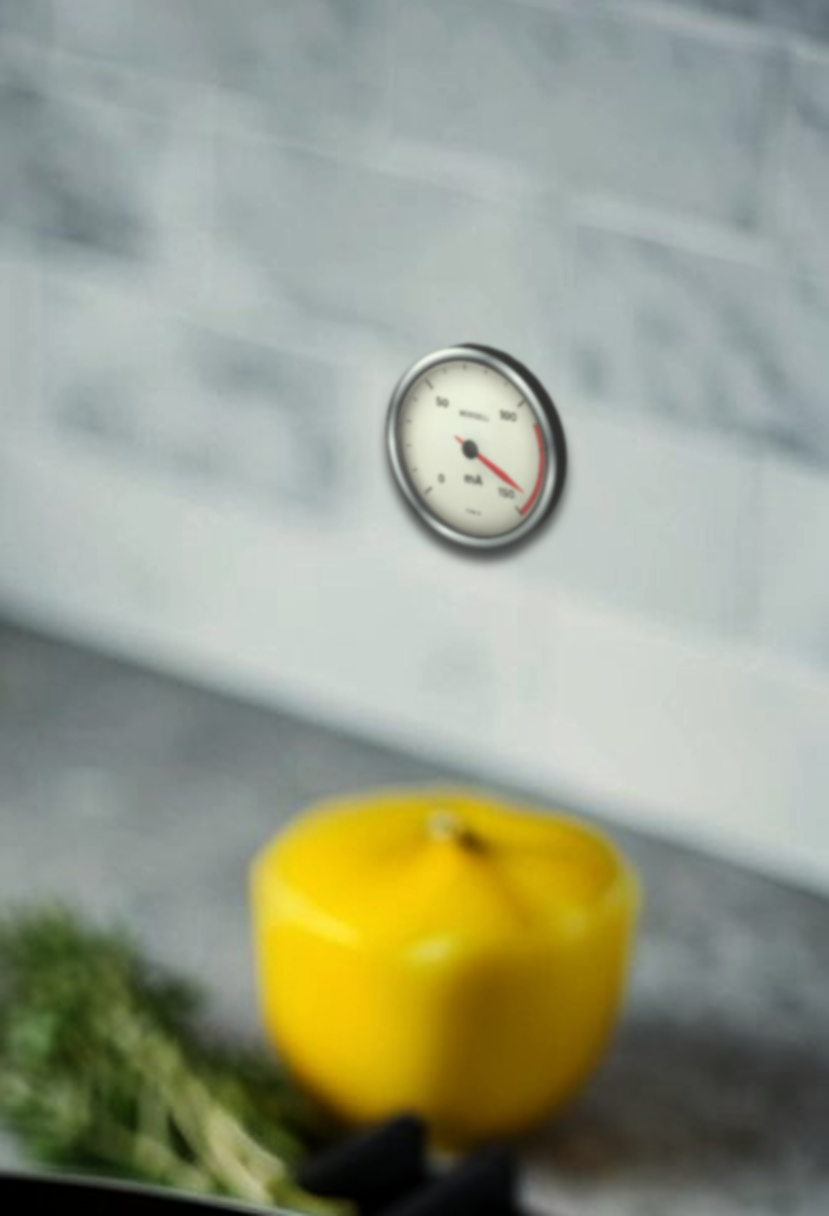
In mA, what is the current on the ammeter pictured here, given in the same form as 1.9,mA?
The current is 140,mA
